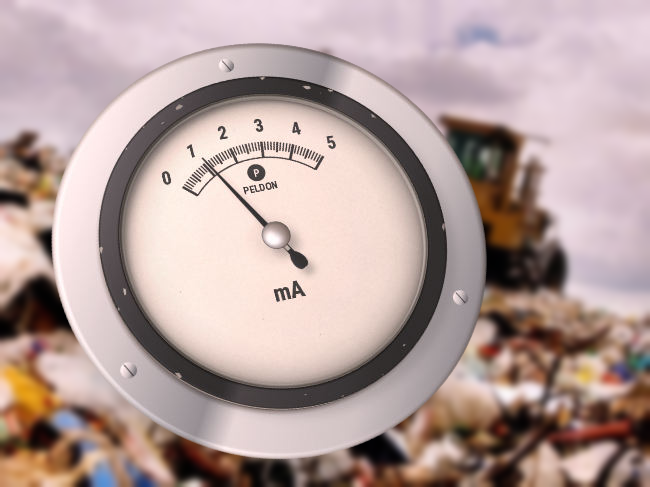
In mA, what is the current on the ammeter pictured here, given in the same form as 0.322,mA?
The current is 1,mA
